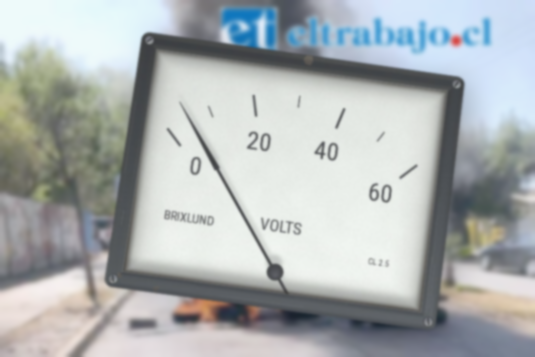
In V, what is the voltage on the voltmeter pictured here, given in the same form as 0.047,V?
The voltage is 5,V
